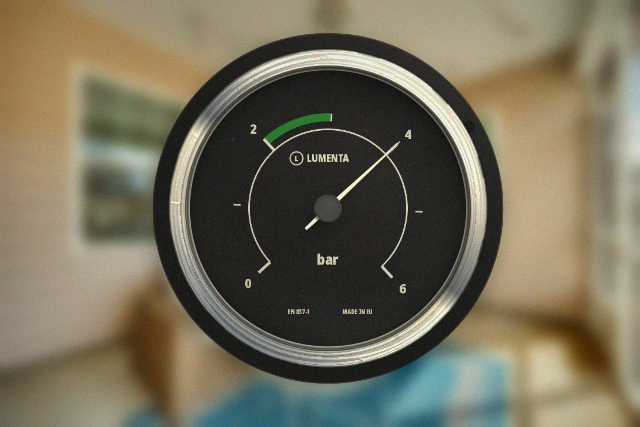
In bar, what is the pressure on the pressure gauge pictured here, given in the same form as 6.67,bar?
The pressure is 4,bar
